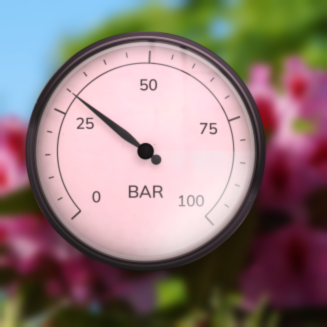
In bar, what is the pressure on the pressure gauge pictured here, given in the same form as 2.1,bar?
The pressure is 30,bar
